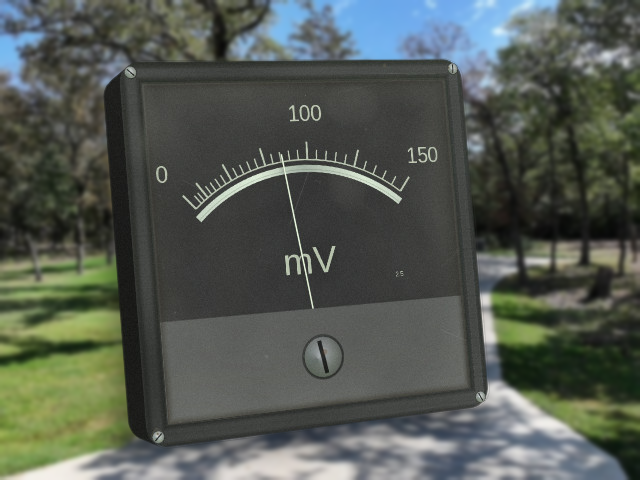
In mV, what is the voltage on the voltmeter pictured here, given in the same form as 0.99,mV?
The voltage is 85,mV
